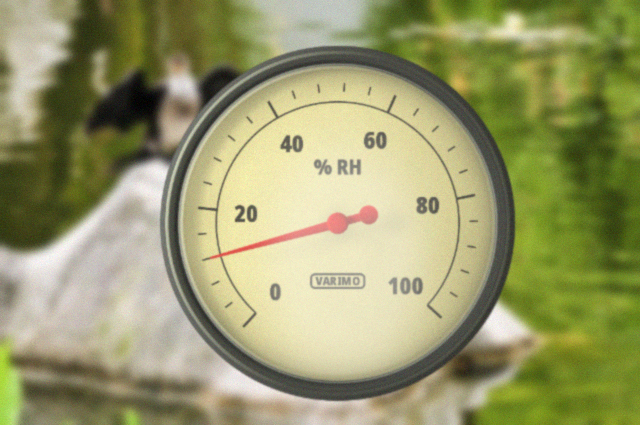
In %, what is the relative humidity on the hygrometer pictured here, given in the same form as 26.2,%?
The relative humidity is 12,%
